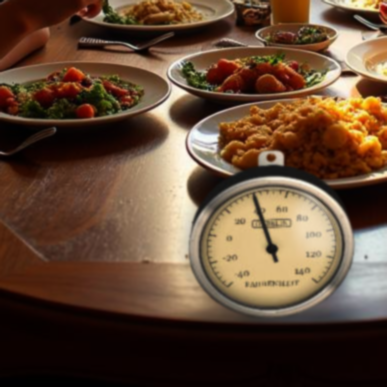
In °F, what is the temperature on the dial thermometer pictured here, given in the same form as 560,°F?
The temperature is 40,°F
